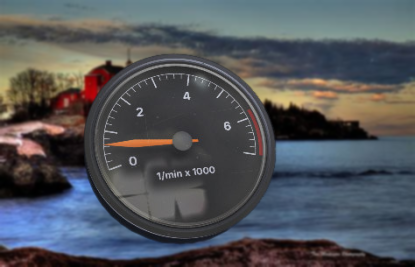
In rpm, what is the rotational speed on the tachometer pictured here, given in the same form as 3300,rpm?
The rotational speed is 600,rpm
